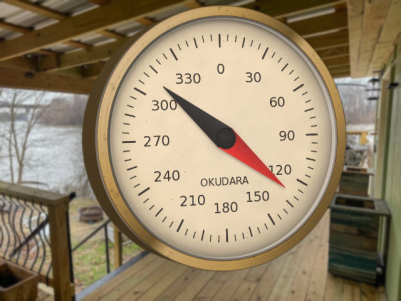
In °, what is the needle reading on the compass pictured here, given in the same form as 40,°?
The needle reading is 130,°
